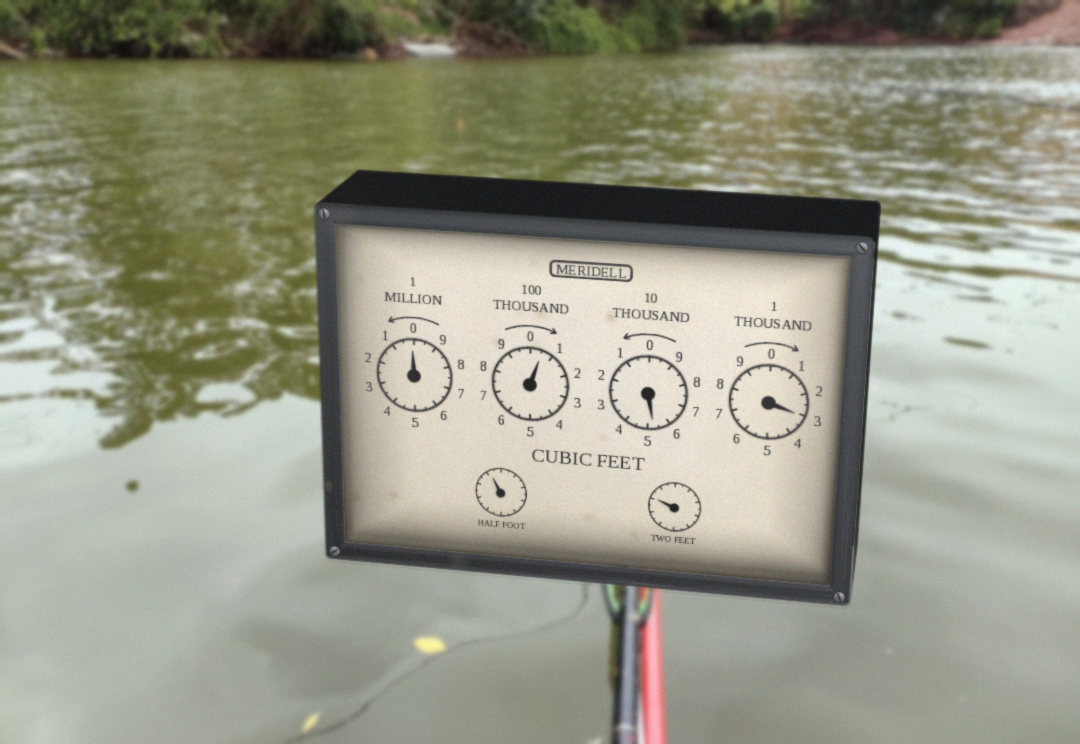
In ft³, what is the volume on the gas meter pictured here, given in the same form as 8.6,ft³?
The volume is 5300,ft³
